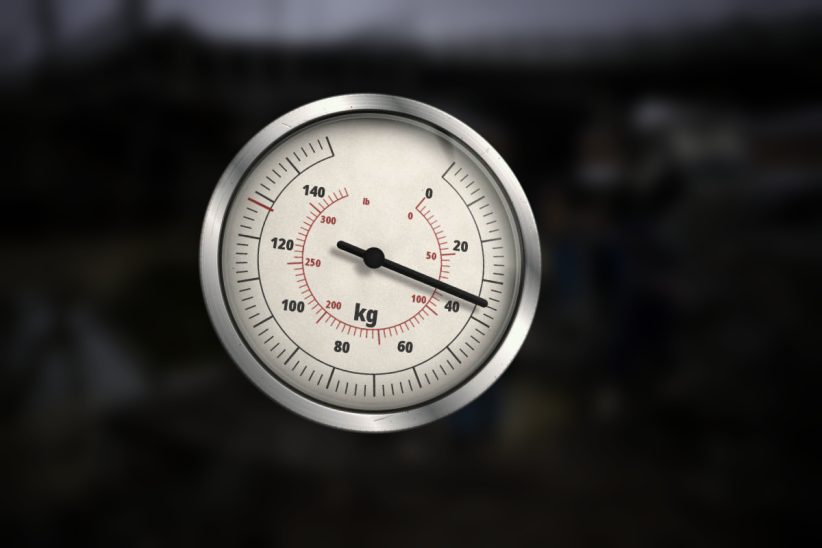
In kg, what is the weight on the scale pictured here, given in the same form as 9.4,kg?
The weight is 36,kg
